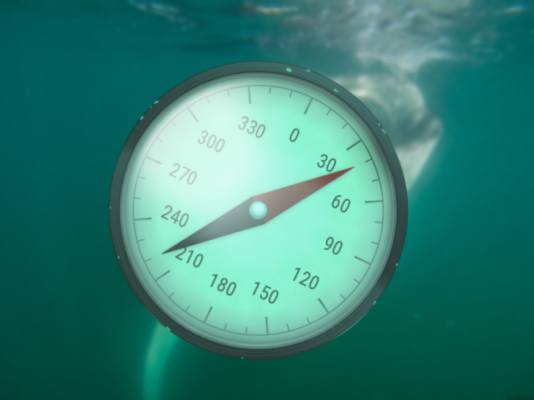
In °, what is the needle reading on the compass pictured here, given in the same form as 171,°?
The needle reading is 40,°
